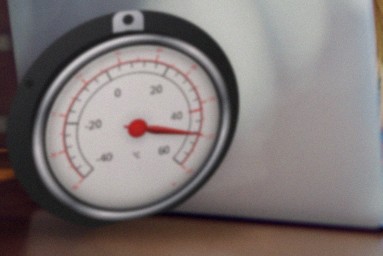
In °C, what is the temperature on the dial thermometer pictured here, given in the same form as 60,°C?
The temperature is 48,°C
